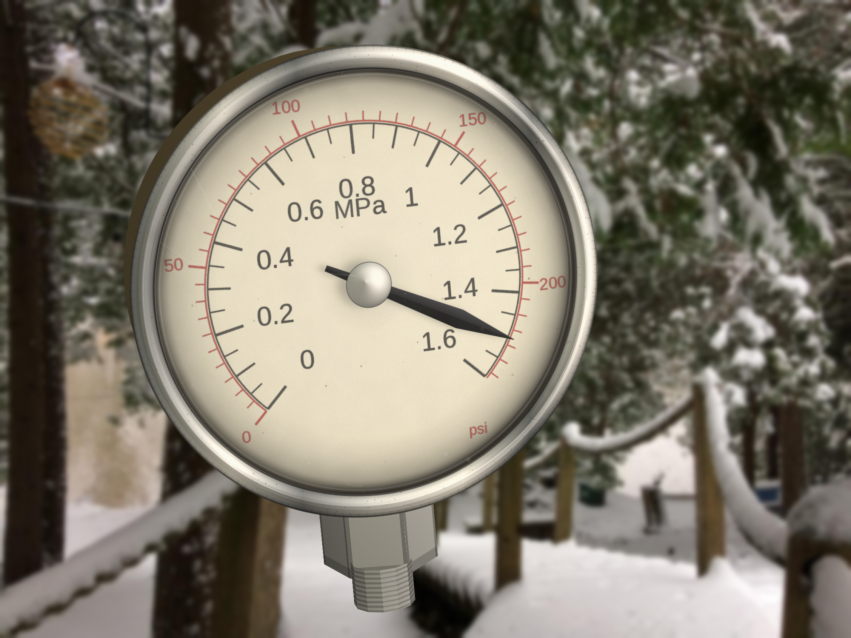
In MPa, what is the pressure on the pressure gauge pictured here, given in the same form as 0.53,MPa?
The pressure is 1.5,MPa
